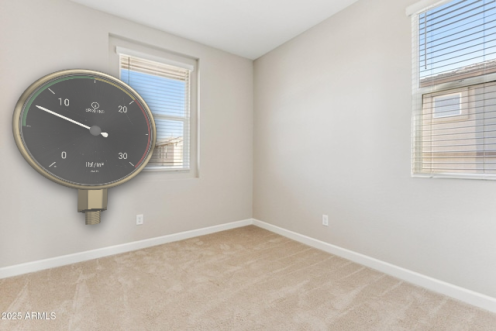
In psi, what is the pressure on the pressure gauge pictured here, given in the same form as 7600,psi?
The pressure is 7.5,psi
